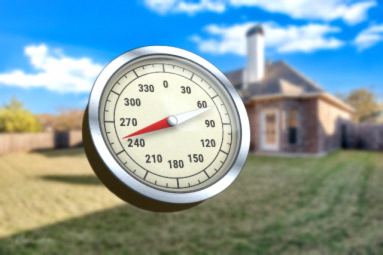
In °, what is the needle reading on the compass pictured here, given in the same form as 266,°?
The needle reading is 250,°
